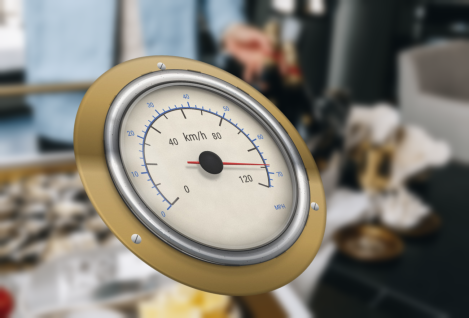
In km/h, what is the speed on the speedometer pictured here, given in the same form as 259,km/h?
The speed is 110,km/h
